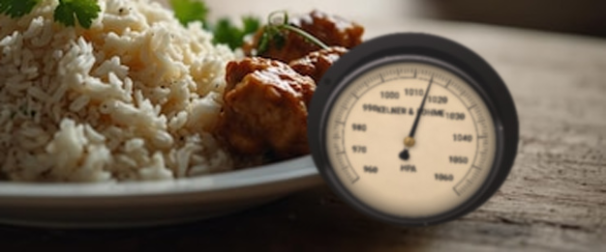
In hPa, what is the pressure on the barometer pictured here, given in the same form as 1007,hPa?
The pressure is 1015,hPa
